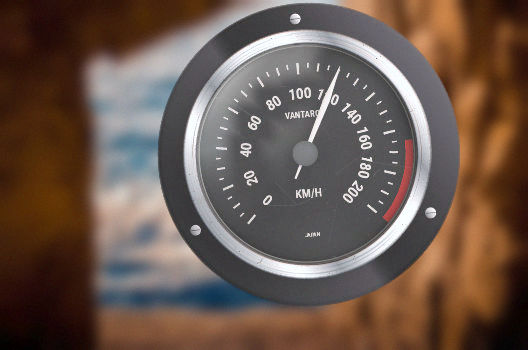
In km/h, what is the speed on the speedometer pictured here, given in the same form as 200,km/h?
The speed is 120,km/h
